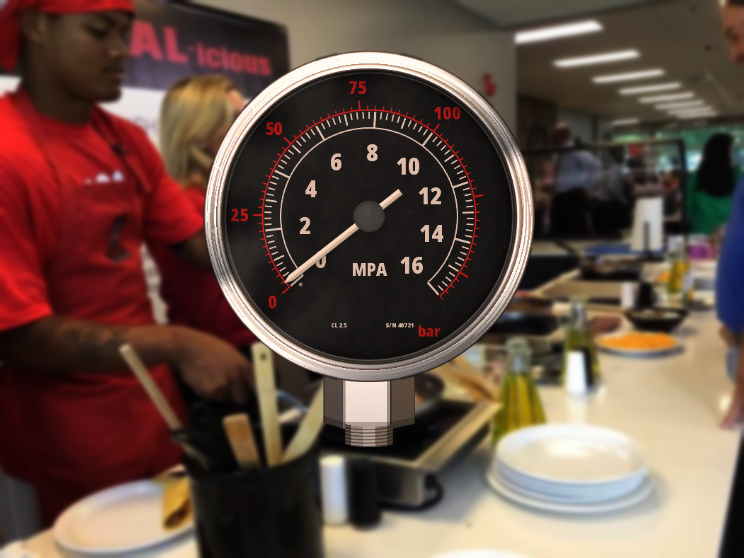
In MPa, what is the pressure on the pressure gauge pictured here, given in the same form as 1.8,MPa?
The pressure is 0.2,MPa
